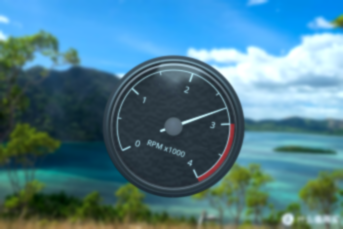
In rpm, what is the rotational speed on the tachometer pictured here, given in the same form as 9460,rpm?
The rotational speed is 2750,rpm
